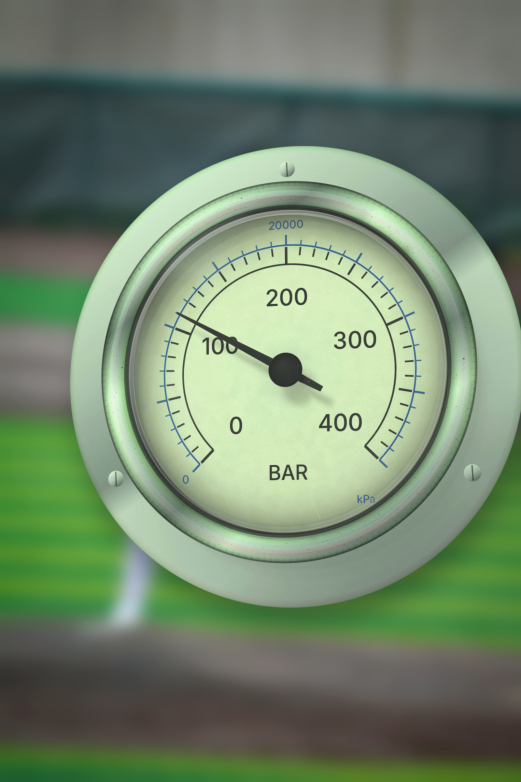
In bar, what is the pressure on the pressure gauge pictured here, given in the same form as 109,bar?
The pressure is 110,bar
